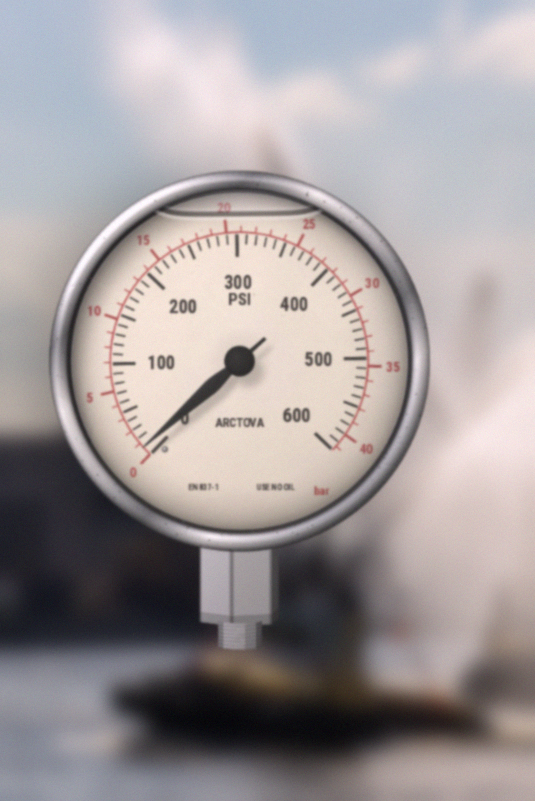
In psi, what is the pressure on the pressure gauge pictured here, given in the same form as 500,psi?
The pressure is 10,psi
